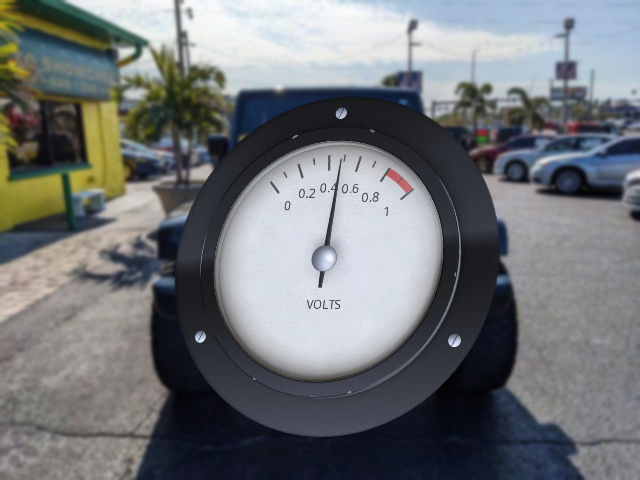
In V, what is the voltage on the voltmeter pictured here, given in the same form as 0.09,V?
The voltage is 0.5,V
